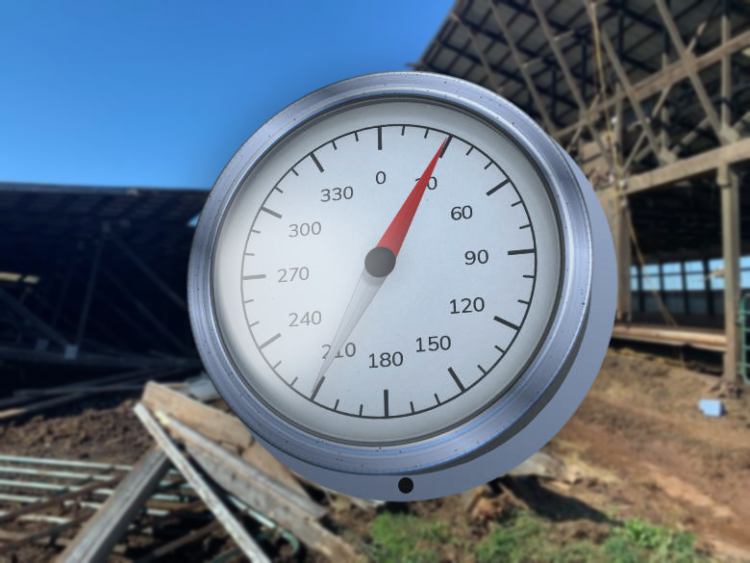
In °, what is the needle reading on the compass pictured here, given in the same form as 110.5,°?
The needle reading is 30,°
